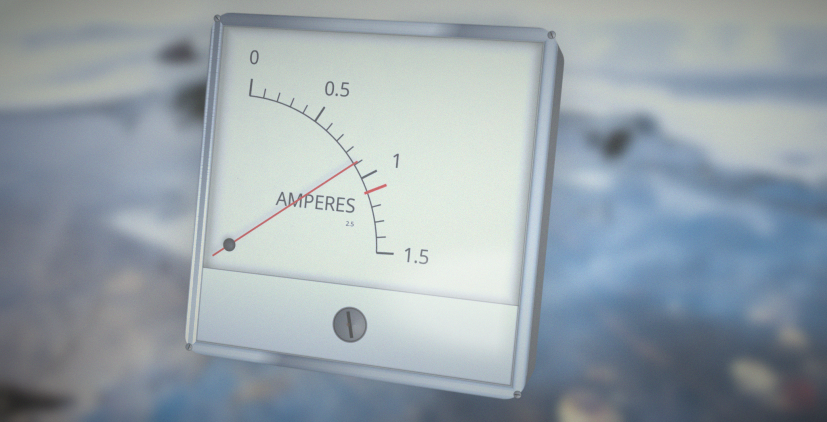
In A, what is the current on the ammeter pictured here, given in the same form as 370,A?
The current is 0.9,A
